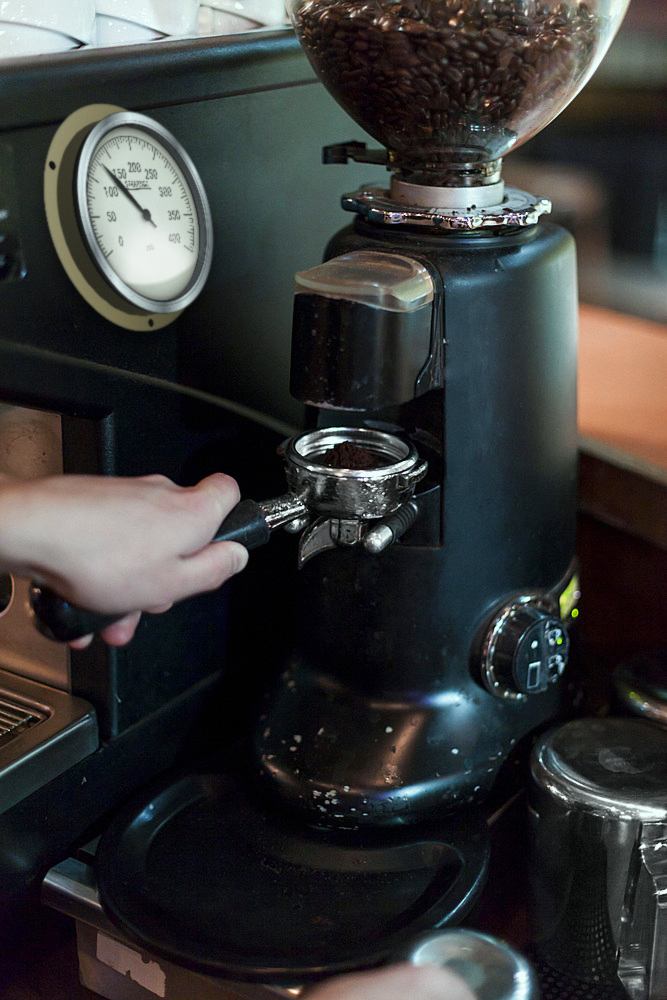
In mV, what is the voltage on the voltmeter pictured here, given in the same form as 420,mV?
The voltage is 125,mV
